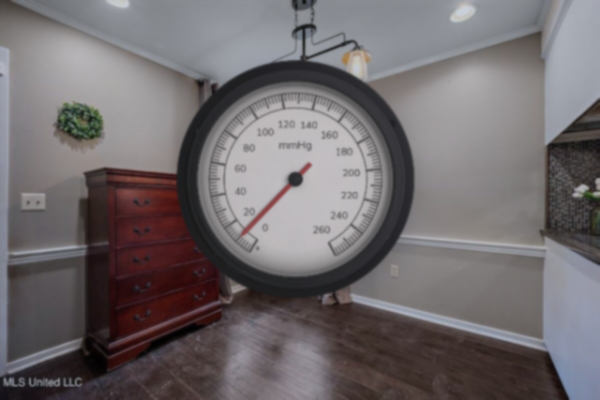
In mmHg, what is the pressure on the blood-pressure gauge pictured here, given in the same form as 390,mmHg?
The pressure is 10,mmHg
